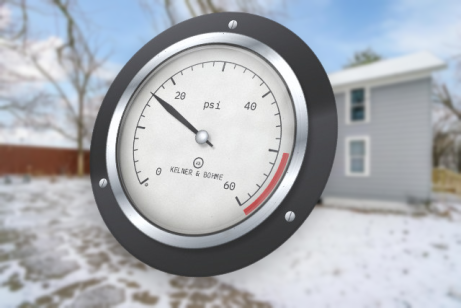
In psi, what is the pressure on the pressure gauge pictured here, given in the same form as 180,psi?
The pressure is 16,psi
